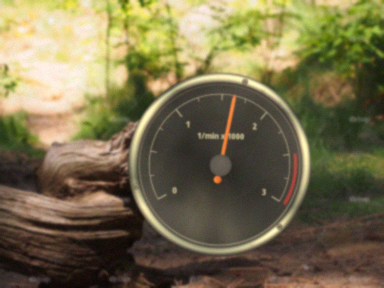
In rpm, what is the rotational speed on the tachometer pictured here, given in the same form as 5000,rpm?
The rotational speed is 1625,rpm
